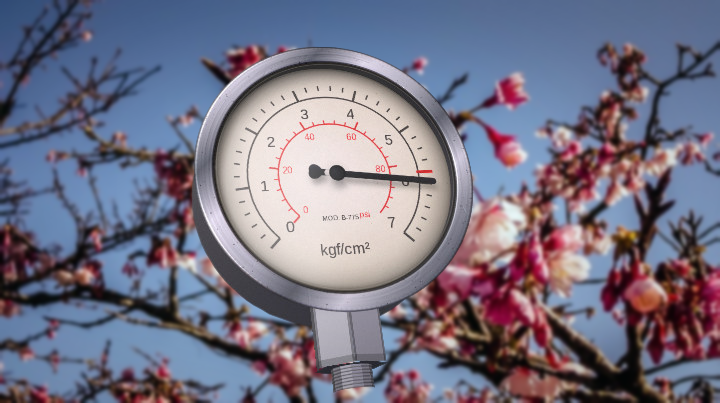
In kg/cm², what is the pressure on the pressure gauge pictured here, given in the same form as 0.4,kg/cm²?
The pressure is 6,kg/cm²
